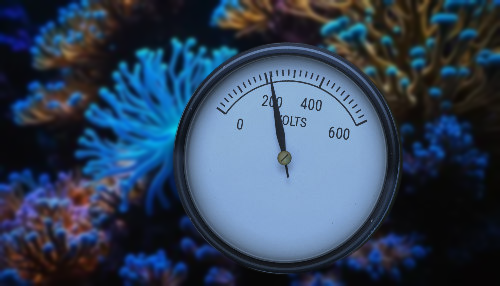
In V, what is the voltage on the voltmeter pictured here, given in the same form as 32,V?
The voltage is 220,V
